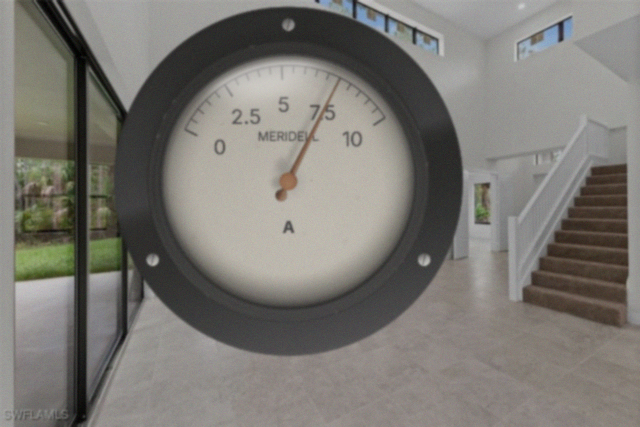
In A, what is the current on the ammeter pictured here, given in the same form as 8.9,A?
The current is 7.5,A
